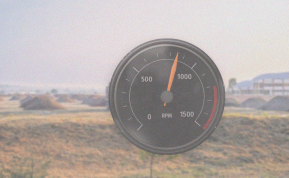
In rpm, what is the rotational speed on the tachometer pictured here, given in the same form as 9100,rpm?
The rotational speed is 850,rpm
